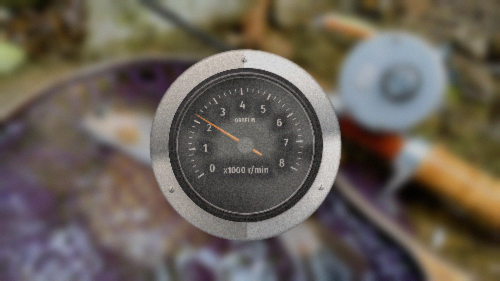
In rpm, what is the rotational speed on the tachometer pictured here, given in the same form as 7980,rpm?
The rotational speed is 2200,rpm
